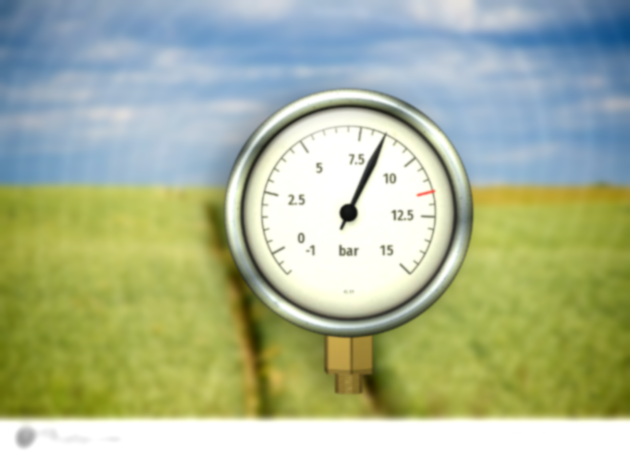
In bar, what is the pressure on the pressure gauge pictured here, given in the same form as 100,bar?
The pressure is 8.5,bar
